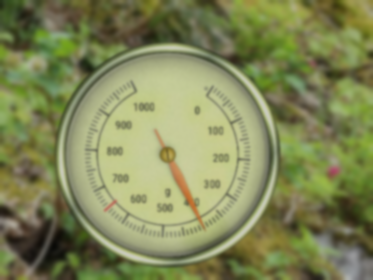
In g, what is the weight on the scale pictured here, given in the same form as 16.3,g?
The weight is 400,g
